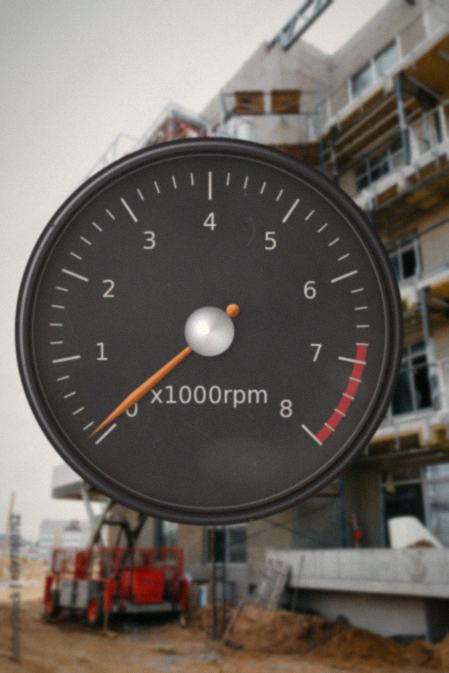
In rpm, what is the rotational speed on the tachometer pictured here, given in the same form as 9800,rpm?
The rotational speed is 100,rpm
